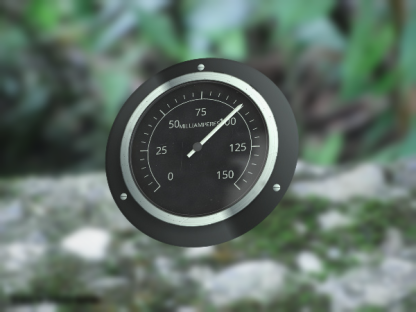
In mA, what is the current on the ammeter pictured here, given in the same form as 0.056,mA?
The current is 100,mA
